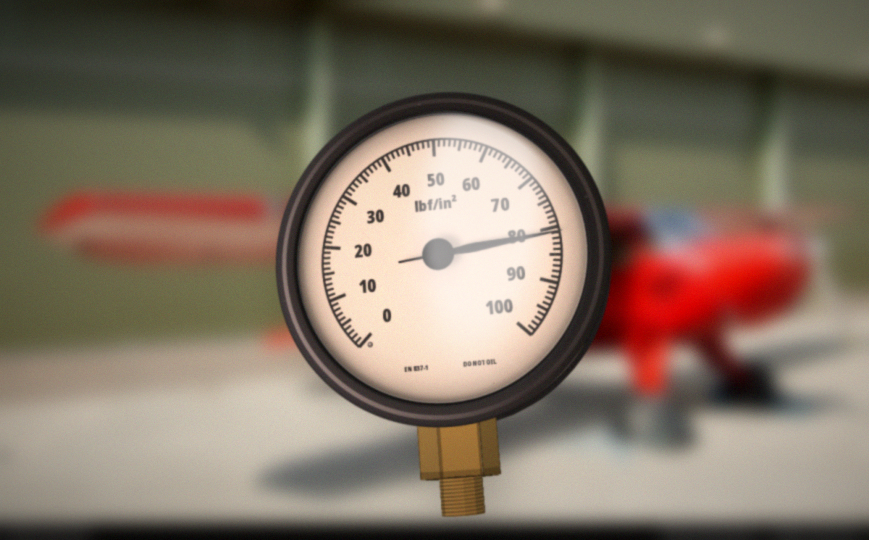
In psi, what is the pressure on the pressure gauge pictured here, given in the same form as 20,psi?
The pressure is 81,psi
